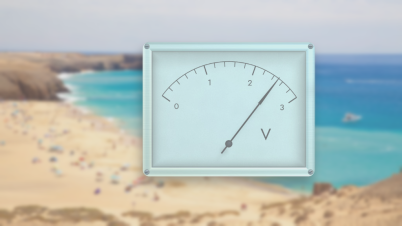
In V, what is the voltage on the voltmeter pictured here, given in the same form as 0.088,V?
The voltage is 2.5,V
